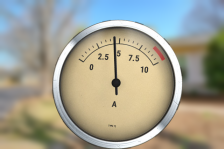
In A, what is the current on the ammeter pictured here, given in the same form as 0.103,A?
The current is 4.5,A
